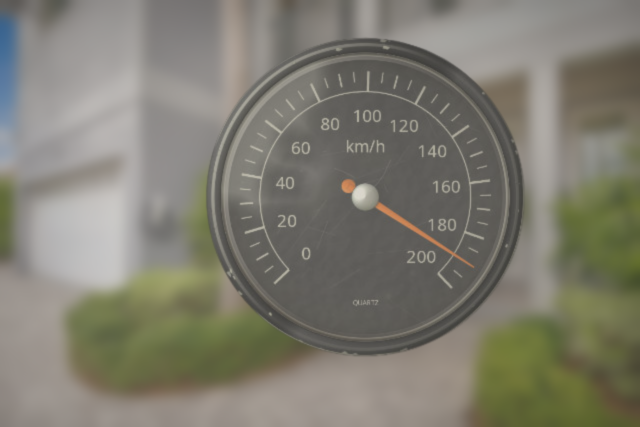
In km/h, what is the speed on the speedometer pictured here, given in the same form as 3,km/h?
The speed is 190,km/h
